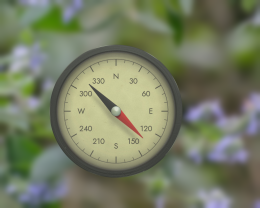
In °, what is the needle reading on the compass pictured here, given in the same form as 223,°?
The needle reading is 135,°
